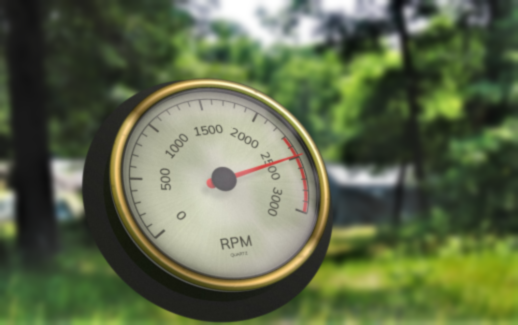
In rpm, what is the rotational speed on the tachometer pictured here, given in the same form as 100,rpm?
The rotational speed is 2500,rpm
